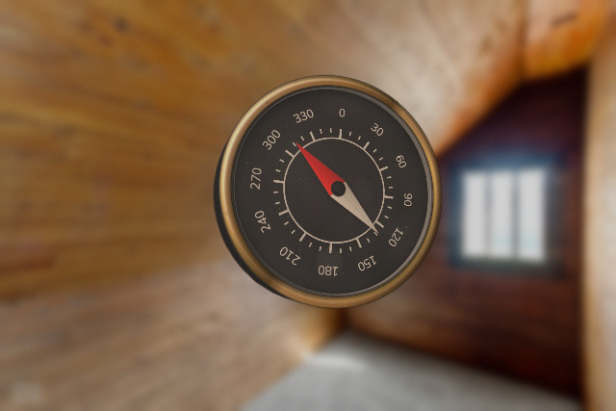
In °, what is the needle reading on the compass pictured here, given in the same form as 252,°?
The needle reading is 310,°
